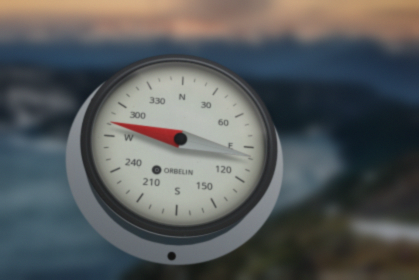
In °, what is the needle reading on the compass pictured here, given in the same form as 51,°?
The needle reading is 280,°
